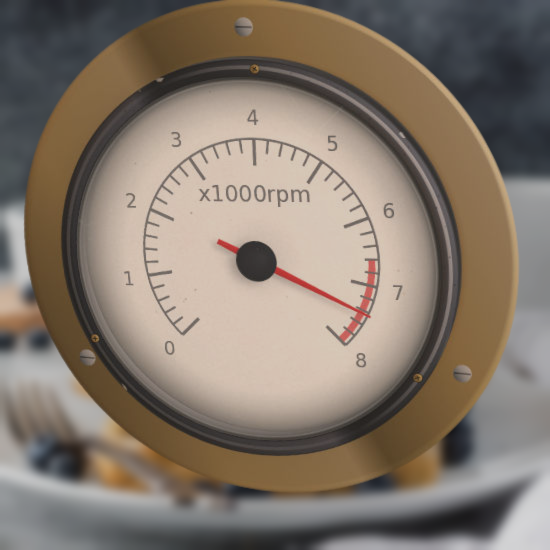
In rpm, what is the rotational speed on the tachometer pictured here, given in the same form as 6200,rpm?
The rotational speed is 7400,rpm
